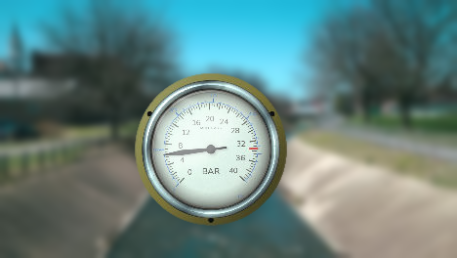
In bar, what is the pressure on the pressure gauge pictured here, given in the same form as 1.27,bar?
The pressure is 6,bar
